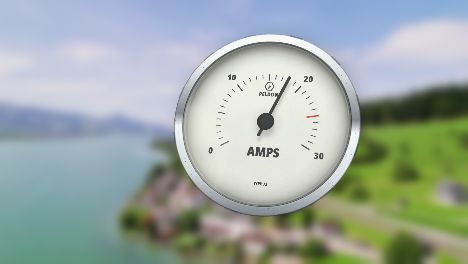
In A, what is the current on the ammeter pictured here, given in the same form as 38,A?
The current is 18,A
